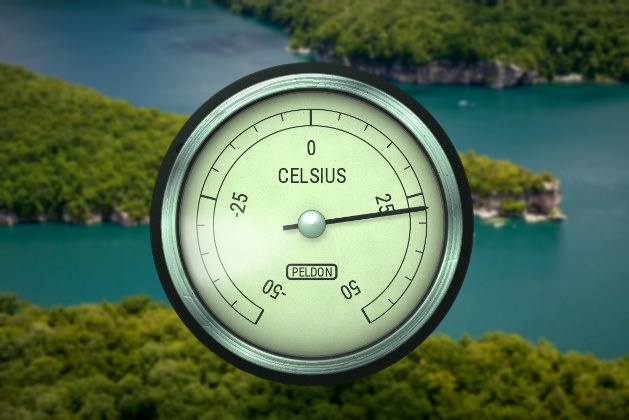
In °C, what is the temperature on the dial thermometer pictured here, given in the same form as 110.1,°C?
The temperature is 27.5,°C
